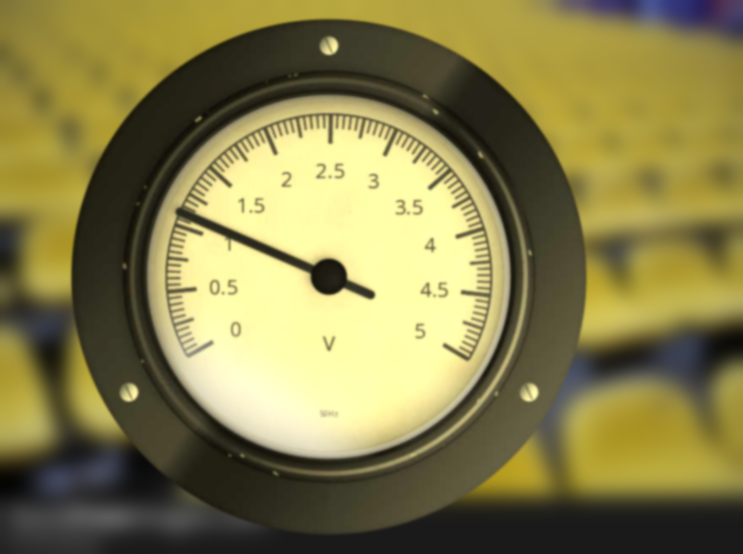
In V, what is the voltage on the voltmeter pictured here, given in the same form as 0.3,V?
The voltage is 1.1,V
